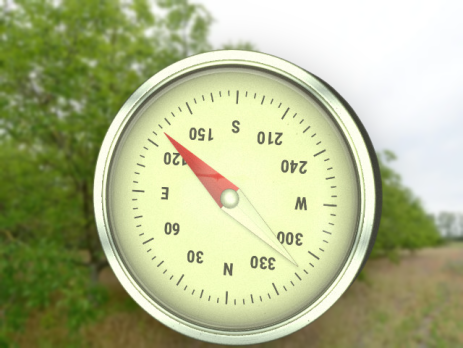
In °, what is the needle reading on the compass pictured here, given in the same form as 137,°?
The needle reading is 130,°
